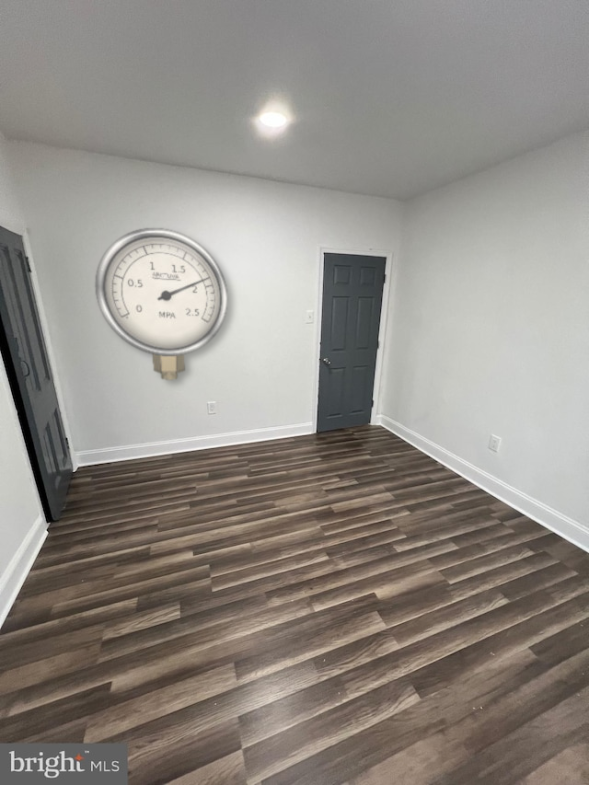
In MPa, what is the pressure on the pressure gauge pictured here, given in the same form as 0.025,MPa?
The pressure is 1.9,MPa
